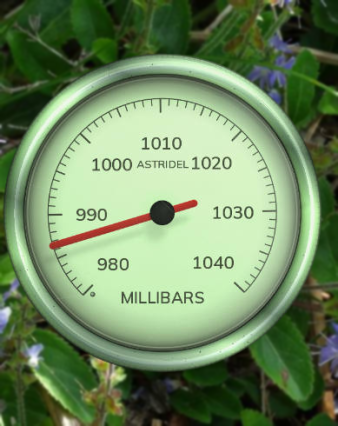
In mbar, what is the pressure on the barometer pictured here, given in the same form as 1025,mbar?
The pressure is 986.5,mbar
